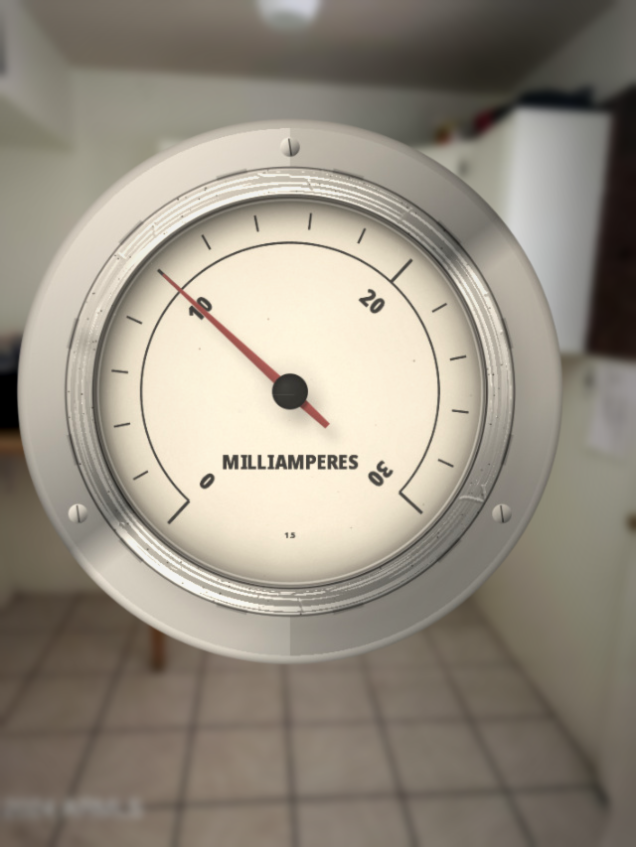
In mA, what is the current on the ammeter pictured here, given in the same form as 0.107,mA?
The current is 10,mA
